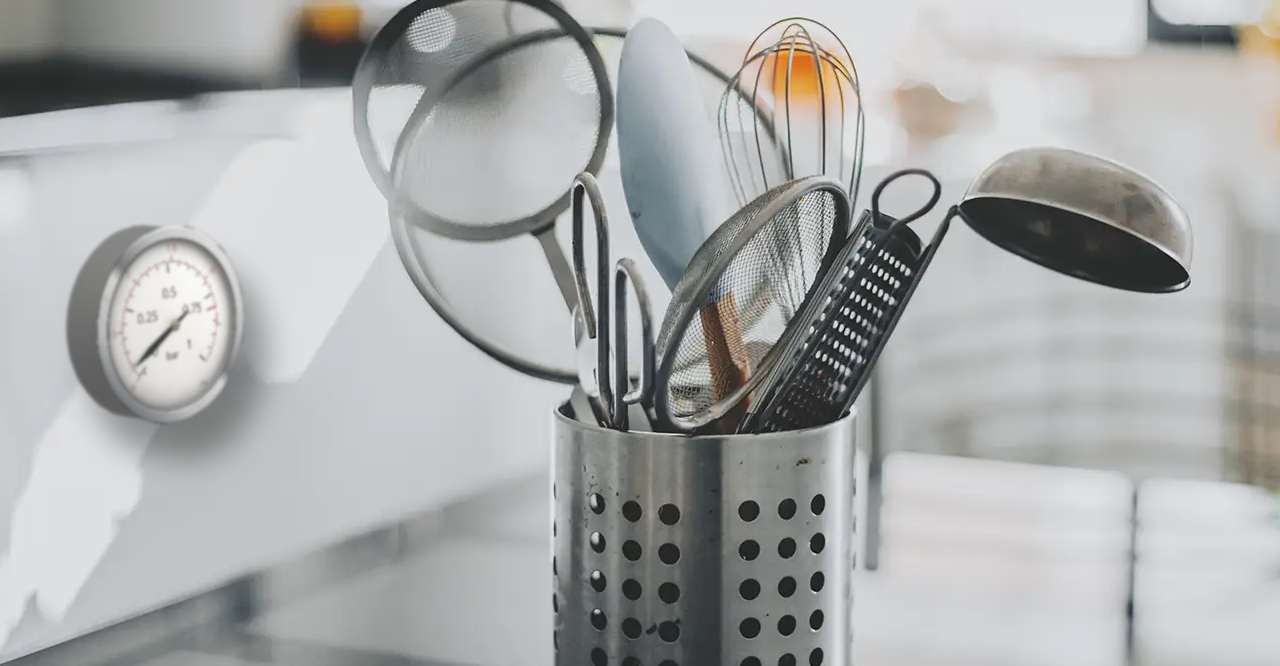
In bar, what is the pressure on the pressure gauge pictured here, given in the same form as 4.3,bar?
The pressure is 0.05,bar
